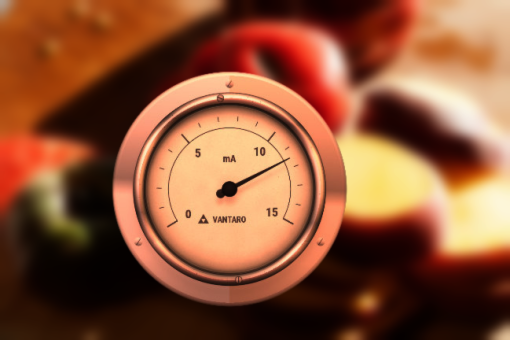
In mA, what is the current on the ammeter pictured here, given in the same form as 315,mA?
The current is 11.5,mA
